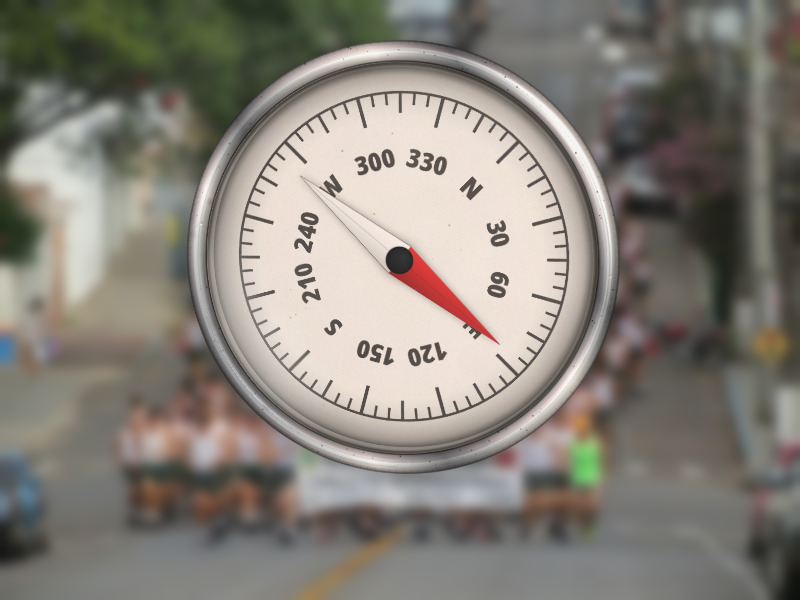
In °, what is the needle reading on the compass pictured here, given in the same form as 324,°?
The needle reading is 85,°
